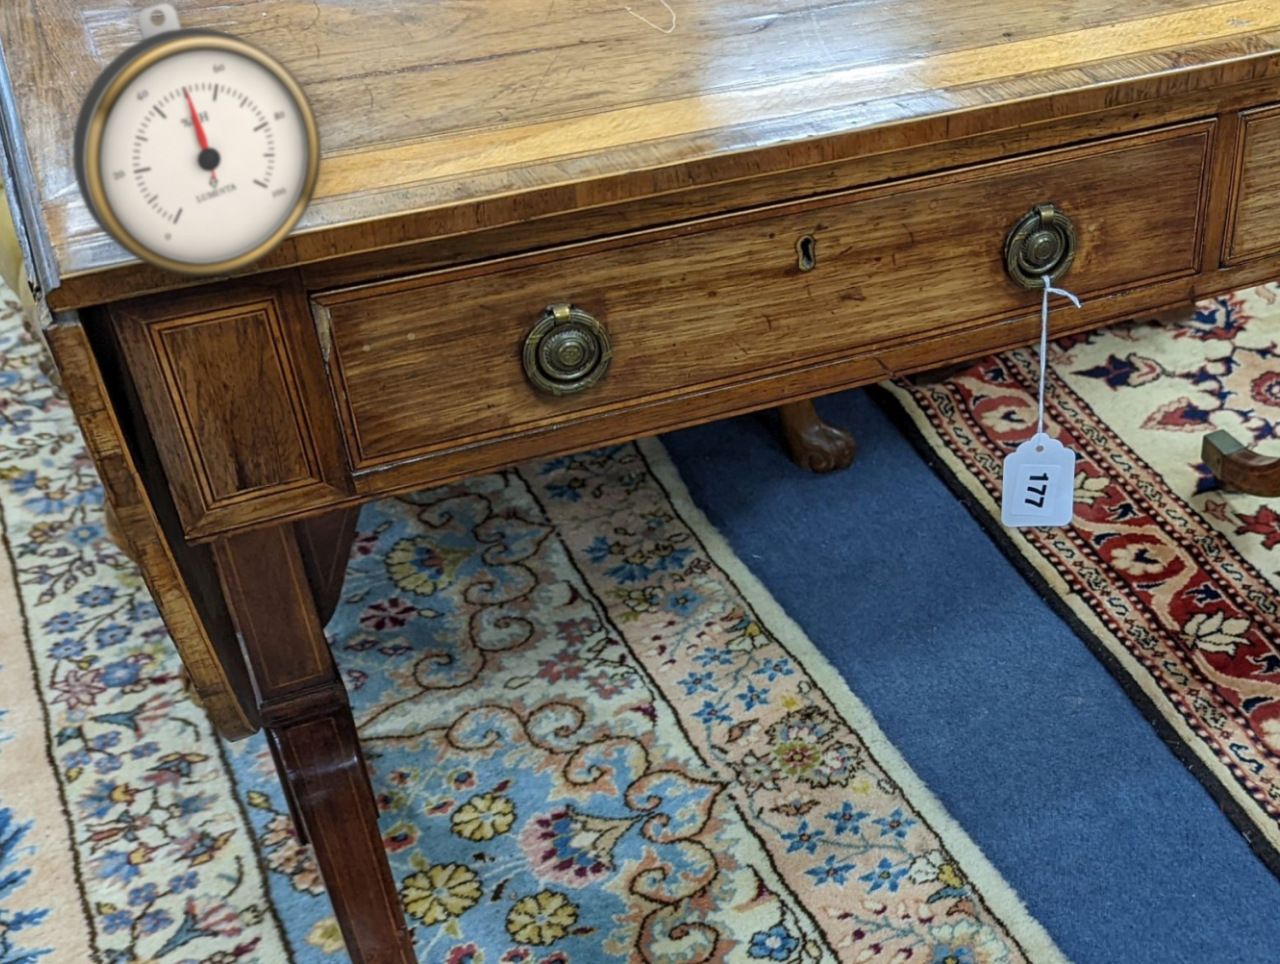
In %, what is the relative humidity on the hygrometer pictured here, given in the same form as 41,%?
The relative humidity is 50,%
